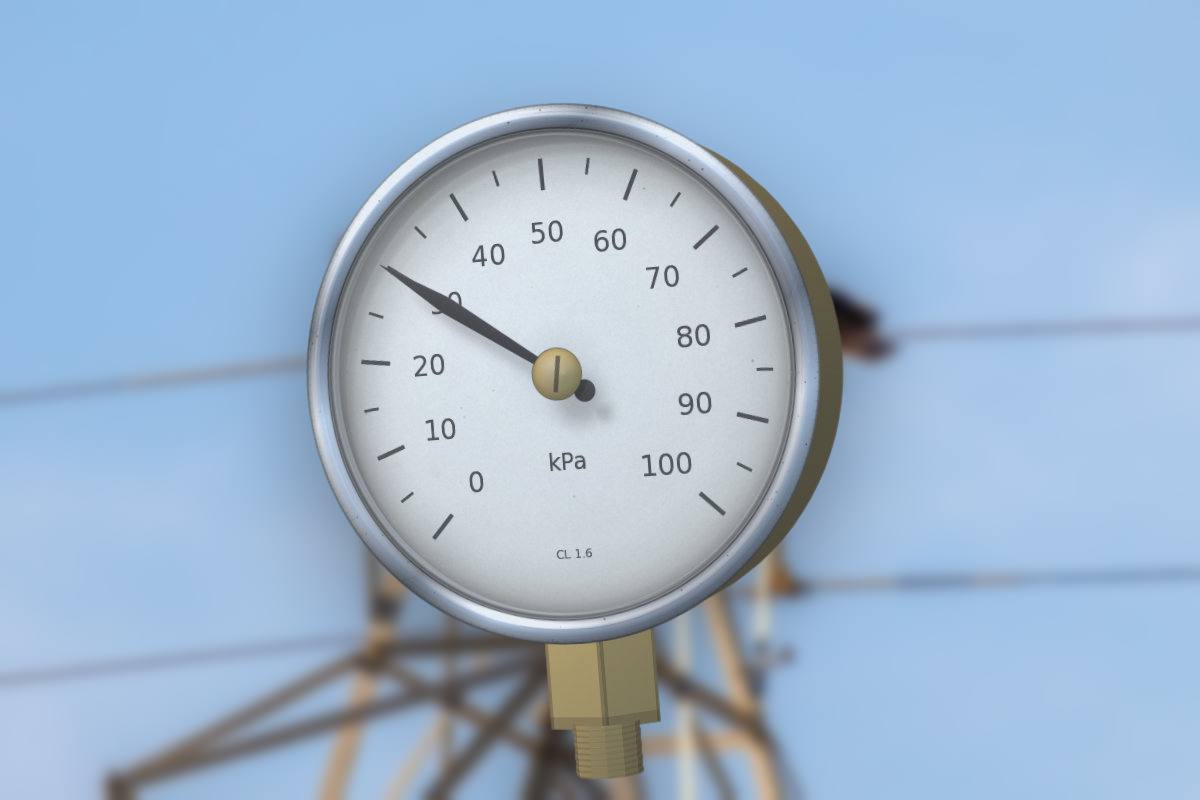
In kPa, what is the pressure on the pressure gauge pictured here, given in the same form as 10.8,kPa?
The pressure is 30,kPa
